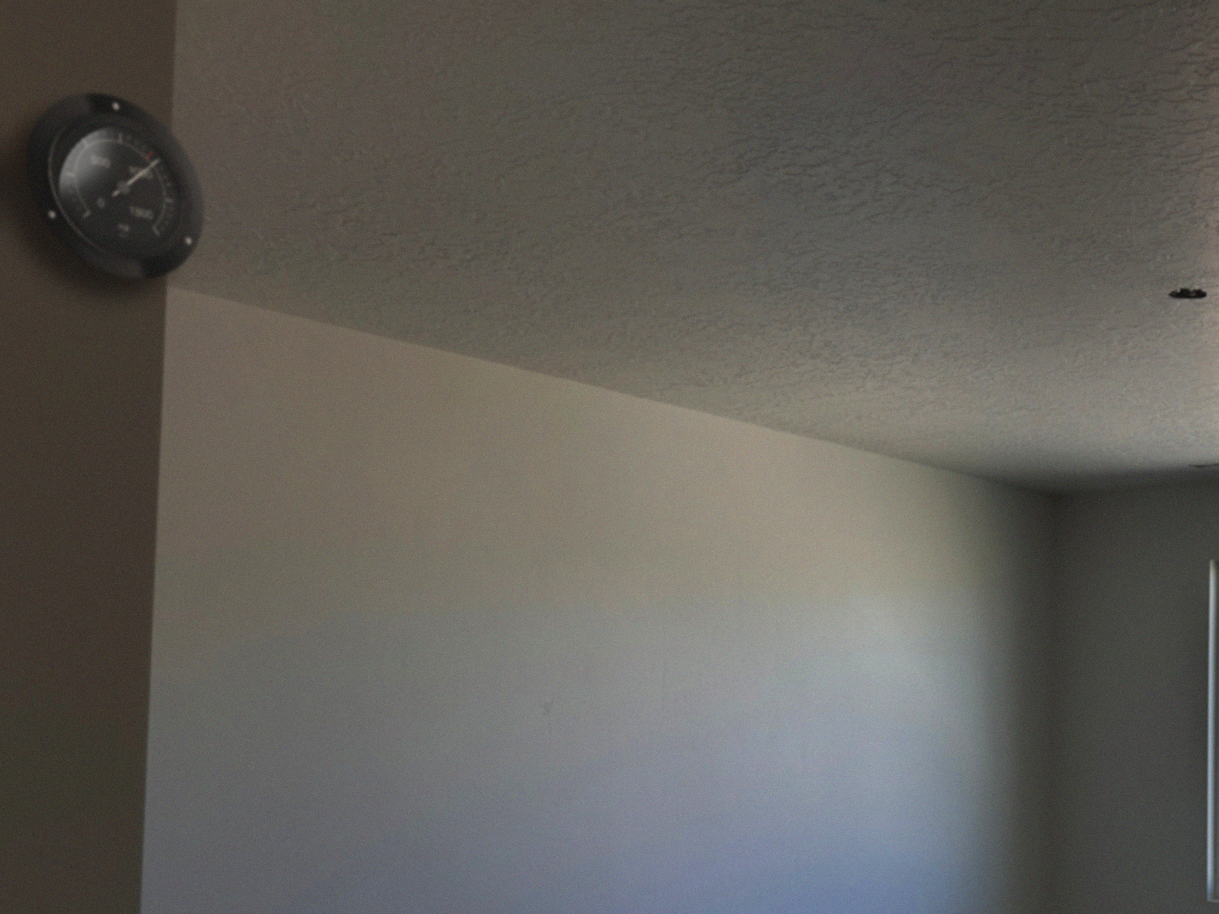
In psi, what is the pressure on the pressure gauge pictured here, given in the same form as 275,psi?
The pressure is 1000,psi
